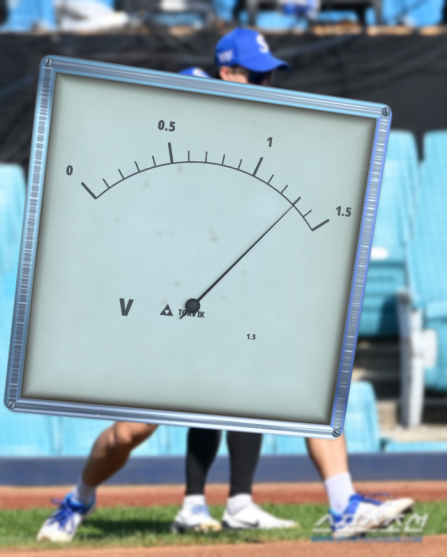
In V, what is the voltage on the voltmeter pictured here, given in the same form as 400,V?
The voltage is 1.3,V
